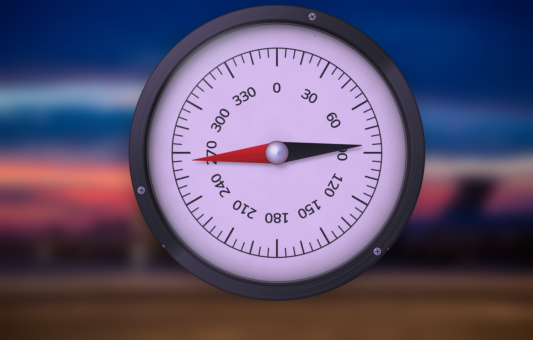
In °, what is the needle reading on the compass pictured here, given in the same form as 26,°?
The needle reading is 265,°
